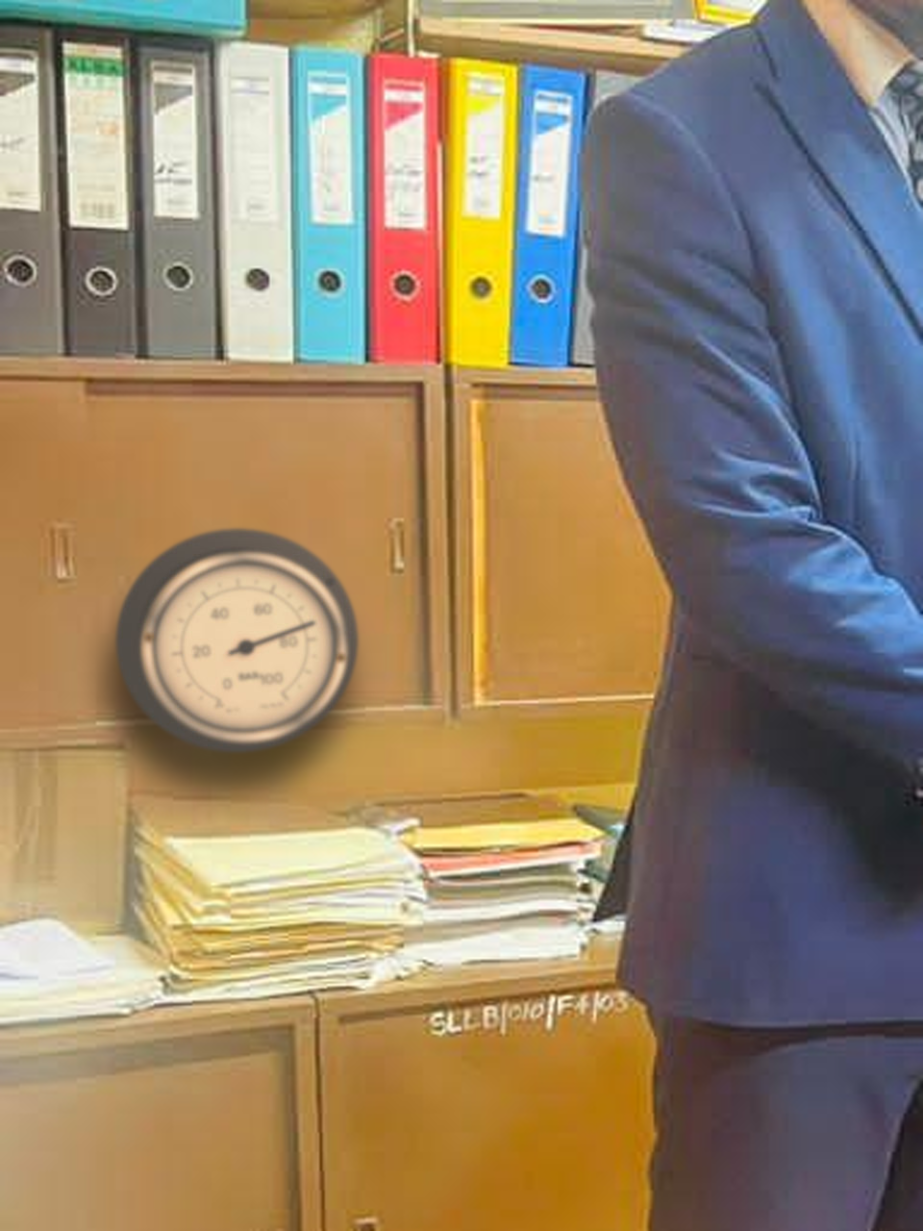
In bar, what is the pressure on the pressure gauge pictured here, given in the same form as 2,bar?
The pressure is 75,bar
